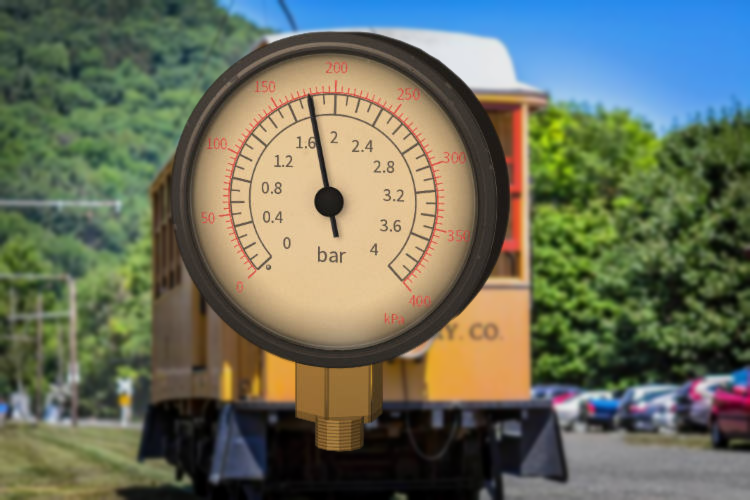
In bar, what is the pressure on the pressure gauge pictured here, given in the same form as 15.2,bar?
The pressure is 1.8,bar
